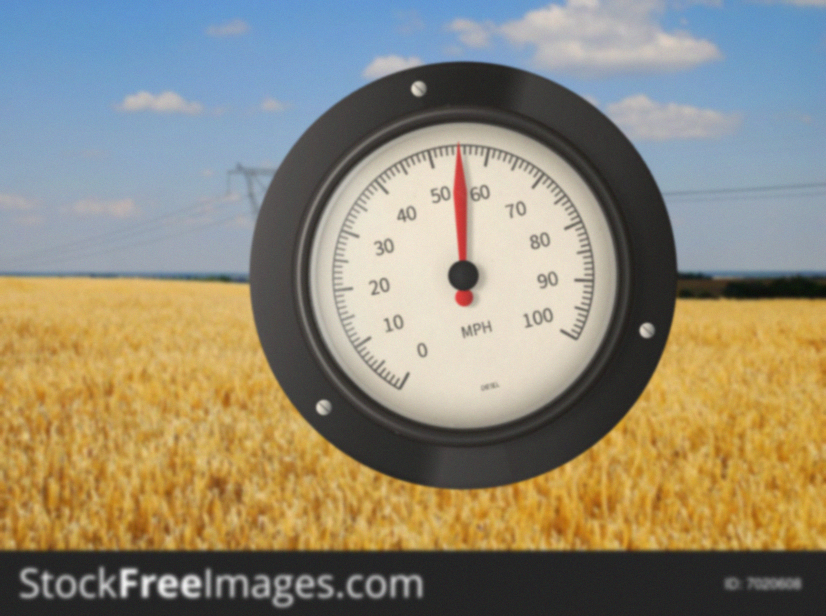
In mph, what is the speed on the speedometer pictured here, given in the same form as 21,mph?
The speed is 55,mph
